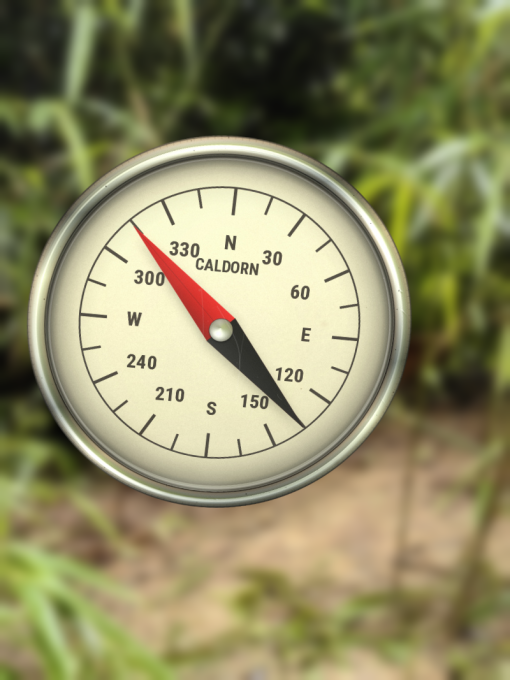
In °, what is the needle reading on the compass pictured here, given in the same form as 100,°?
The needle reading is 315,°
